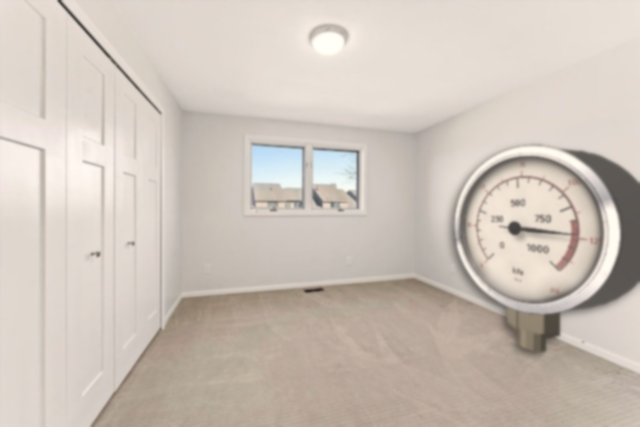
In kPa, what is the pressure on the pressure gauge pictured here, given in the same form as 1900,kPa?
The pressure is 850,kPa
